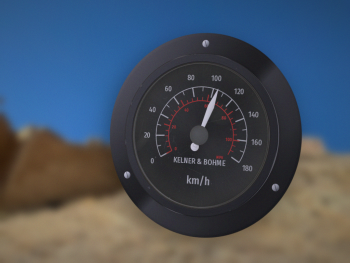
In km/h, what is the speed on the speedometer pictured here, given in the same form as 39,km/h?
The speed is 105,km/h
